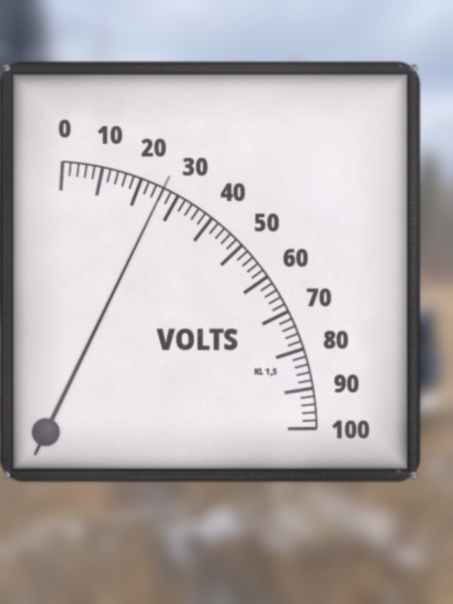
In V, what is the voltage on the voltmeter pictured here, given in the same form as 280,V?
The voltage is 26,V
